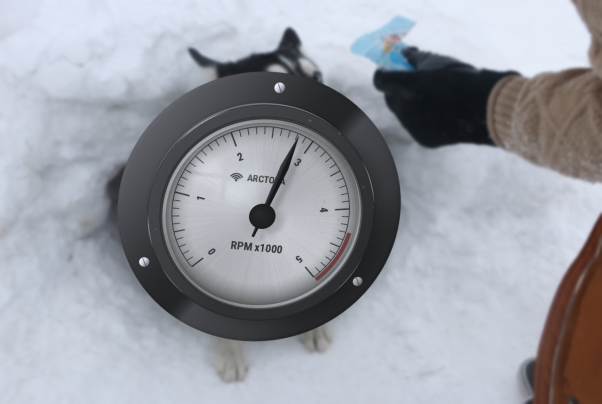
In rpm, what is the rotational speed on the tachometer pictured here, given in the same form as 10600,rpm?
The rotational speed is 2800,rpm
